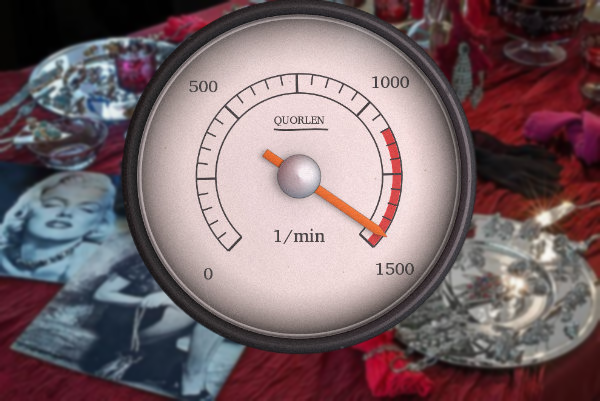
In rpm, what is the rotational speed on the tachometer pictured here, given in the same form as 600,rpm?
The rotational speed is 1450,rpm
